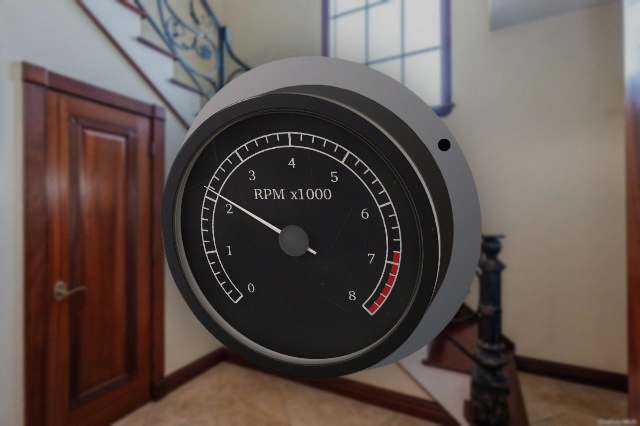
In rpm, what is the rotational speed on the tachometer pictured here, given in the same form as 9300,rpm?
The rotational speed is 2200,rpm
